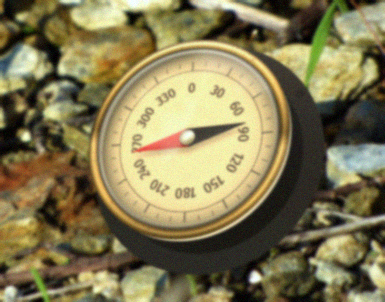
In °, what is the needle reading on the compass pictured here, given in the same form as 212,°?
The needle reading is 260,°
